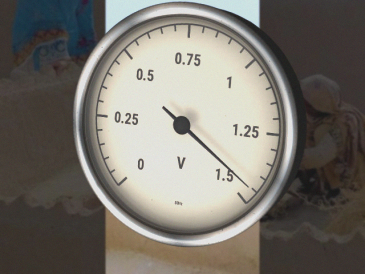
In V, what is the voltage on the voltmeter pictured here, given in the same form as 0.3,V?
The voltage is 1.45,V
